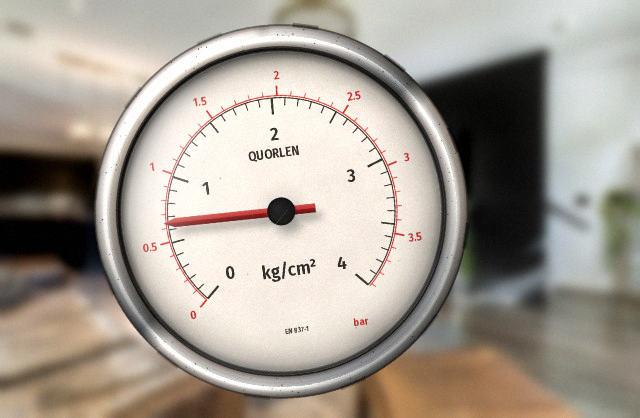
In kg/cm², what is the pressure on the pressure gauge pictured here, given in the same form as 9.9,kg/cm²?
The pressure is 0.65,kg/cm²
